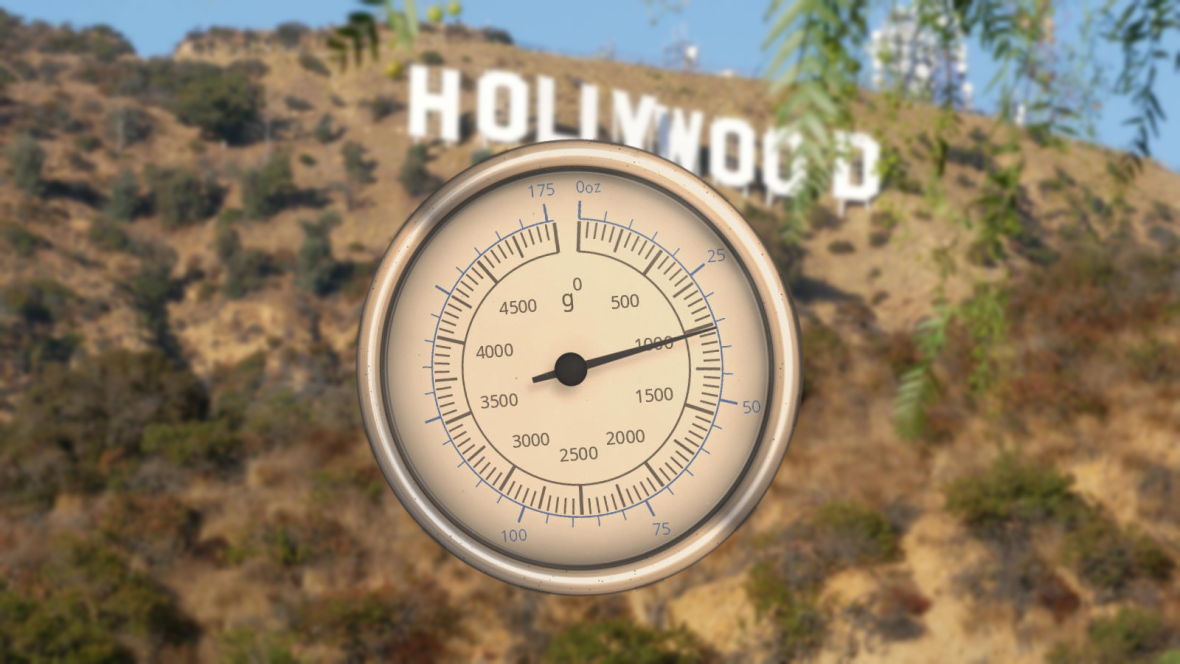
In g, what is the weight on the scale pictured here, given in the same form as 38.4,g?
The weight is 1025,g
